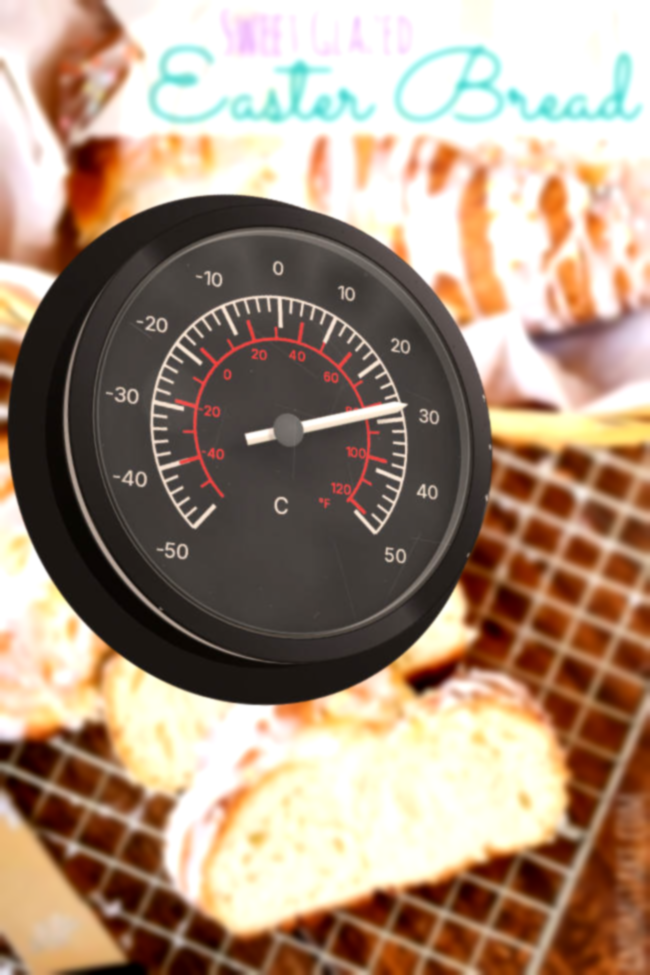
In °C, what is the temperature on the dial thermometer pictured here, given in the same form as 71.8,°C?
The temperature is 28,°C
